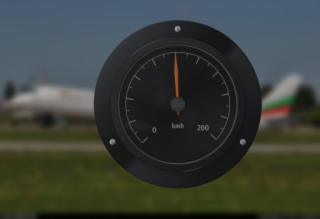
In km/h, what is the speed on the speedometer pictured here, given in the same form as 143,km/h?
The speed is 100,km/h
